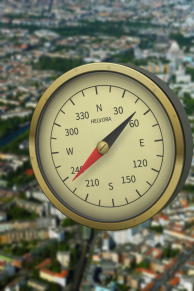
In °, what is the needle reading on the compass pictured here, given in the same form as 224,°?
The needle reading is 232.5,°
